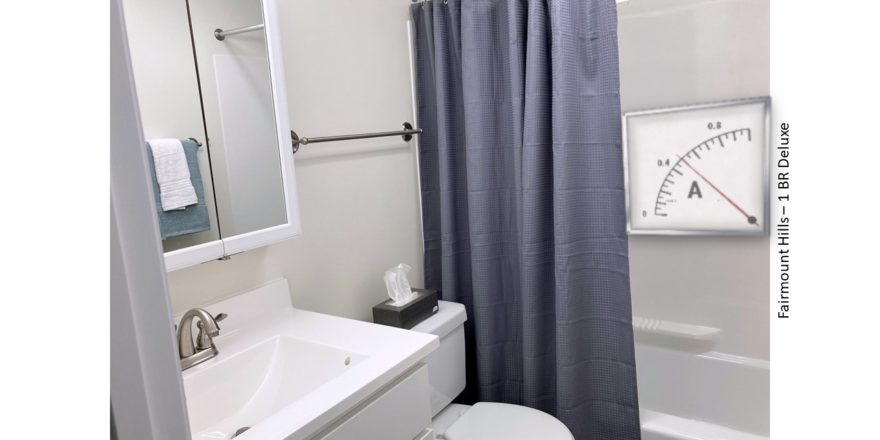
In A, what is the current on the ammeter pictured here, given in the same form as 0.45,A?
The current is 0.5,A
